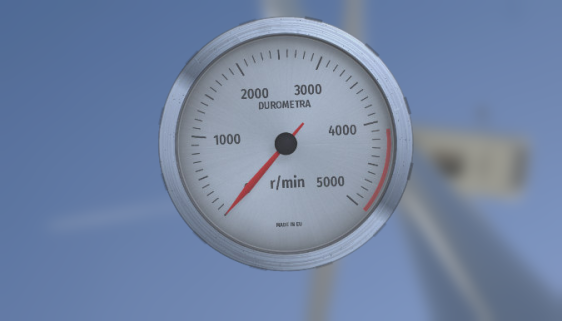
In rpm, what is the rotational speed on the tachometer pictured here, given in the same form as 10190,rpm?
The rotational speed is 0,rpm
